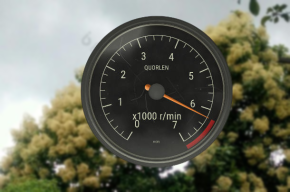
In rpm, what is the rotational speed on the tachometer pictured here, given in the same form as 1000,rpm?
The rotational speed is 6200,rpm
